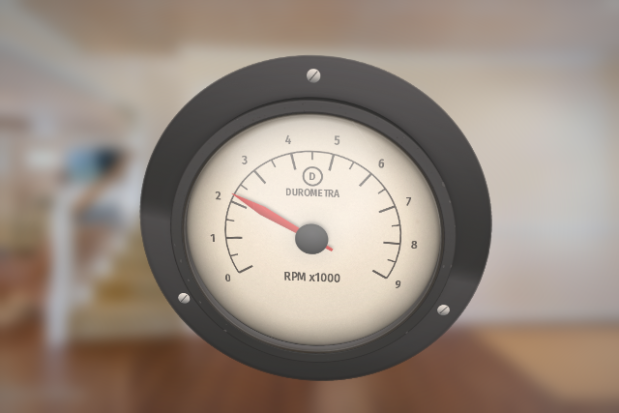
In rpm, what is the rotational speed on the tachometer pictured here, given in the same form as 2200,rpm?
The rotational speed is 2250,rpm
